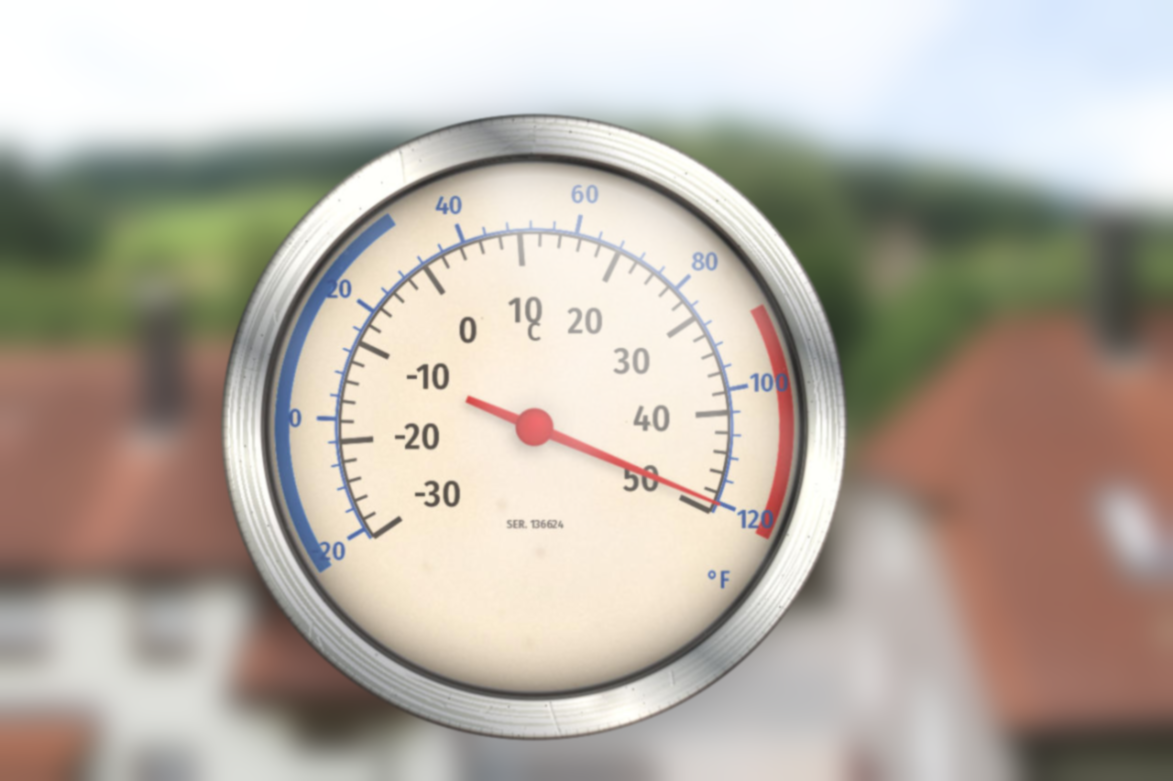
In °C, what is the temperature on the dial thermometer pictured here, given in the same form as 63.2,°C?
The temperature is 49,°C
